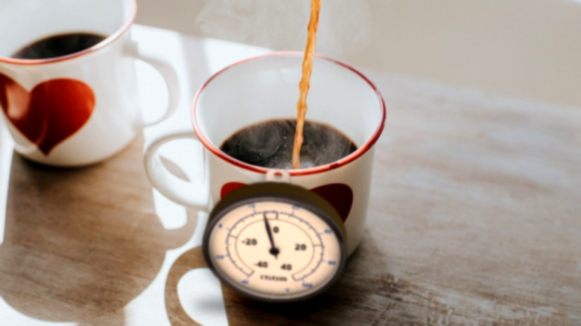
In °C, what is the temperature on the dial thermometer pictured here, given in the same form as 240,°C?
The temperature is -4,°C
